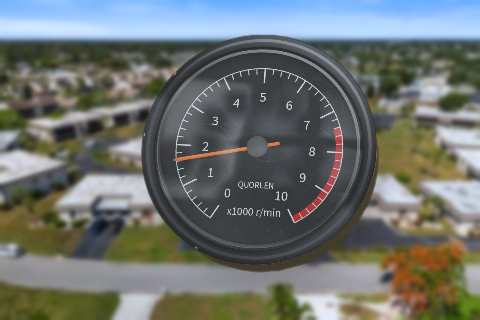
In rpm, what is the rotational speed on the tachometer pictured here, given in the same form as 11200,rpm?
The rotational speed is 1600,rpm
